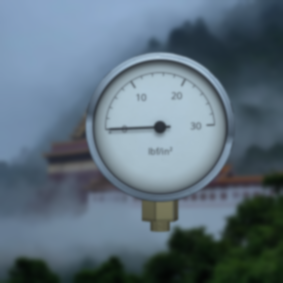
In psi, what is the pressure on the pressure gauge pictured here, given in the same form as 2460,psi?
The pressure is 0,psi
